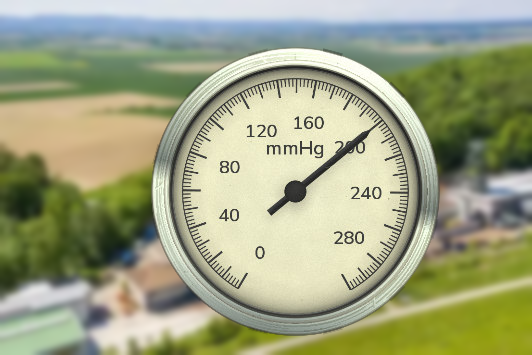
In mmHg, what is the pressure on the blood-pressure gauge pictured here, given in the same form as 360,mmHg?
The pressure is 200,mmHg
